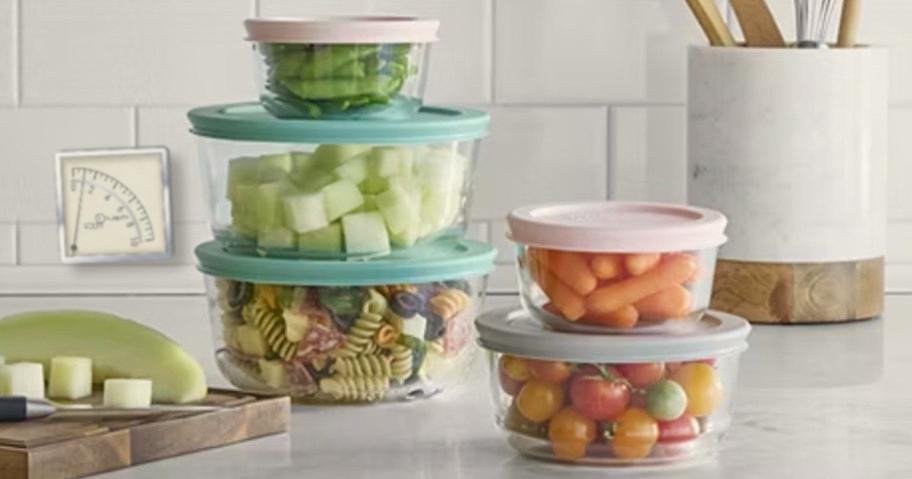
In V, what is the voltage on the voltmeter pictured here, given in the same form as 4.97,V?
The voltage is 1,V
